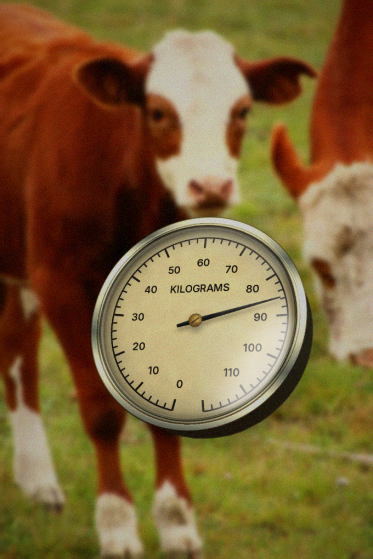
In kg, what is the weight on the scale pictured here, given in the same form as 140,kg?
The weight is 86,kg
